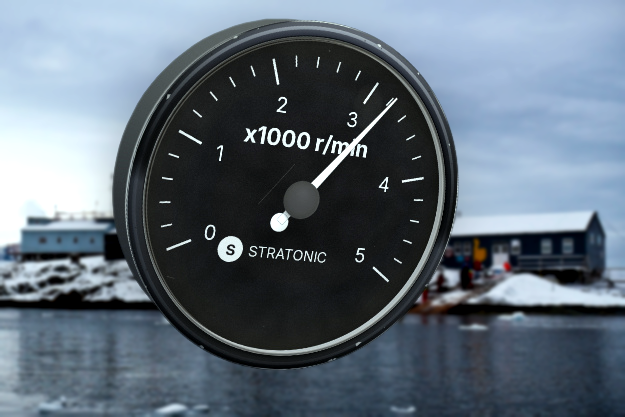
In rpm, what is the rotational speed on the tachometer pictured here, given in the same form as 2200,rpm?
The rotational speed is 3200,rpm
